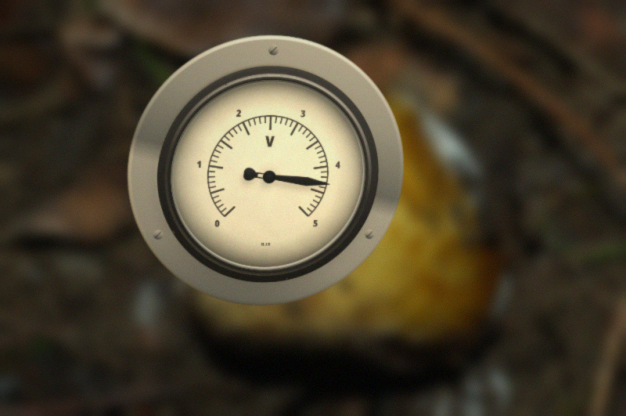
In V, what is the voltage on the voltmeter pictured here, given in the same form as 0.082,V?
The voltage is 4.3,V
